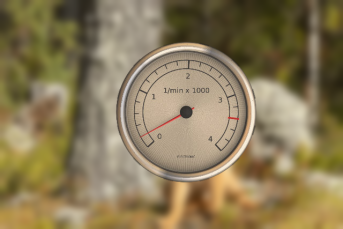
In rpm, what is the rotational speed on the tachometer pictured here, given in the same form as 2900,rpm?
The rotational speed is 200,rpm
